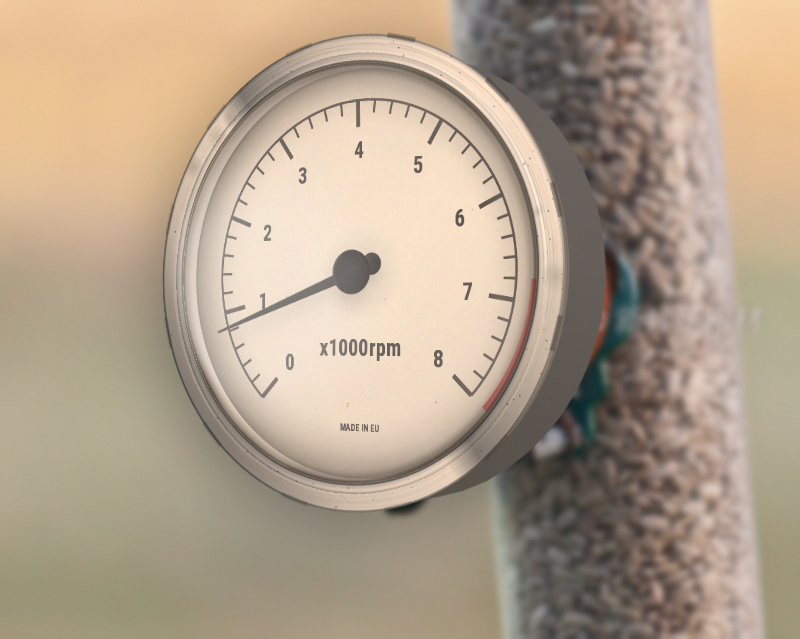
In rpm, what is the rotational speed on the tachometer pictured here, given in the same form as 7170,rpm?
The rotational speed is 800,rpm
